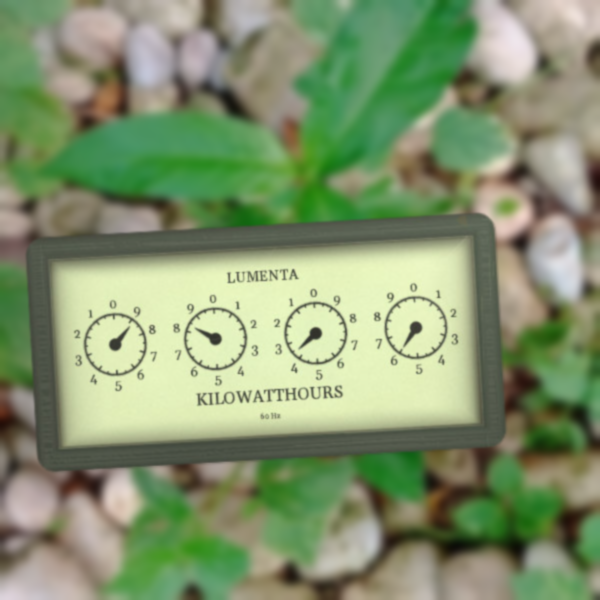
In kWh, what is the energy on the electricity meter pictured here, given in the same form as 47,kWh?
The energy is 8836,kWh
